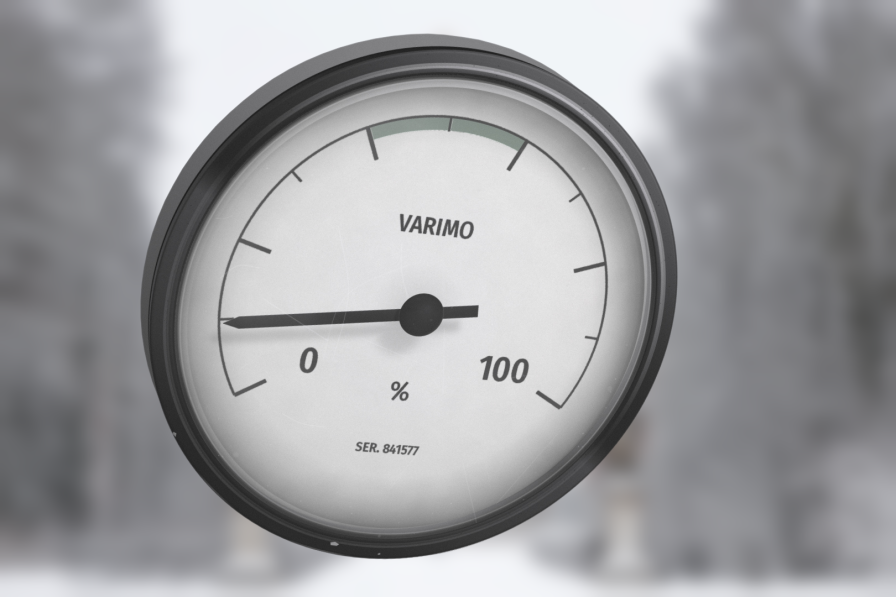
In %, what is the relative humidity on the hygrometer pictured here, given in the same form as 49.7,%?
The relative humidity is 10,%
